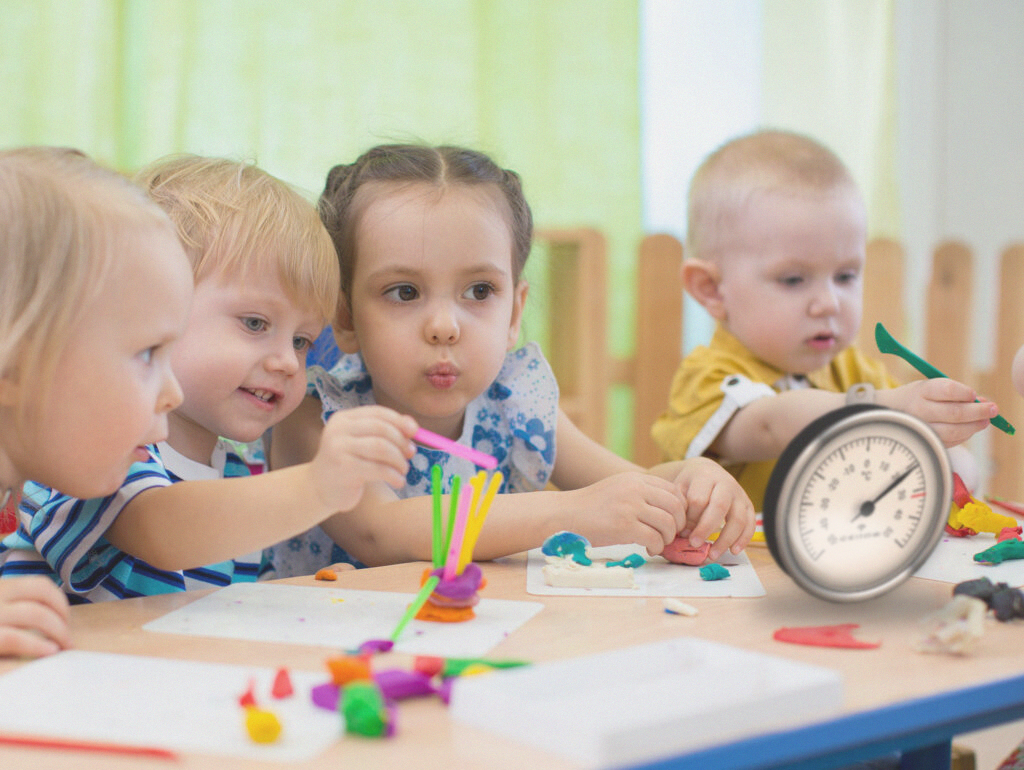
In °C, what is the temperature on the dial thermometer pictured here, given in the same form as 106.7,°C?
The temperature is 20,°C
